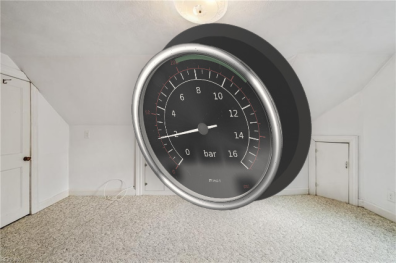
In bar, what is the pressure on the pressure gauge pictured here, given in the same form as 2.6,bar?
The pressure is 2,bar
